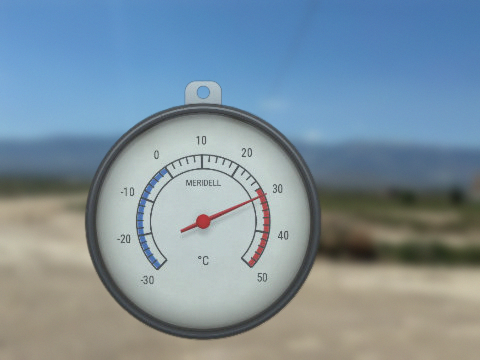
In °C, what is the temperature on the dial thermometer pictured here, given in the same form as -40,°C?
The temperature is 30,°C
